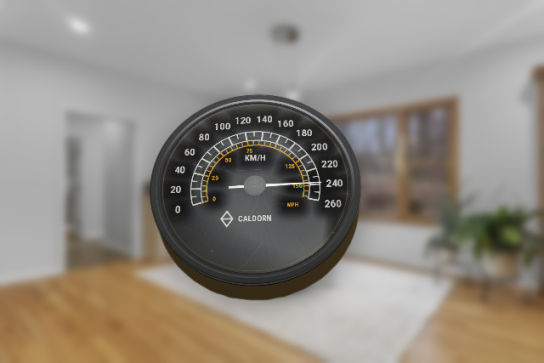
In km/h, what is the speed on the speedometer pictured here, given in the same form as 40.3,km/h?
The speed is 240,km/h
